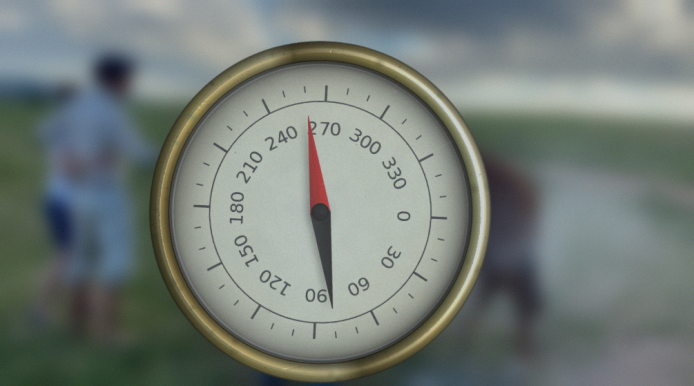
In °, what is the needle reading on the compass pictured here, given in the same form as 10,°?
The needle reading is 260,°
